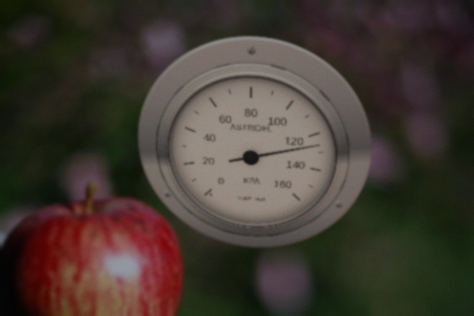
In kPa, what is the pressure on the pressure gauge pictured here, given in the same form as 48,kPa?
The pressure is 125,kPa
